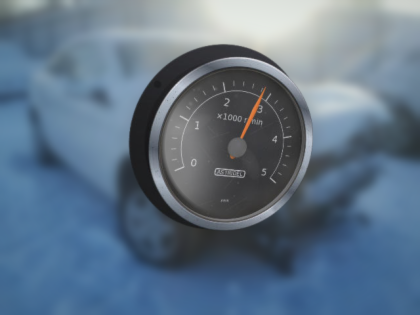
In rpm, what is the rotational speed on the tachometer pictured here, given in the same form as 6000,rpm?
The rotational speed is 2800,rpm
